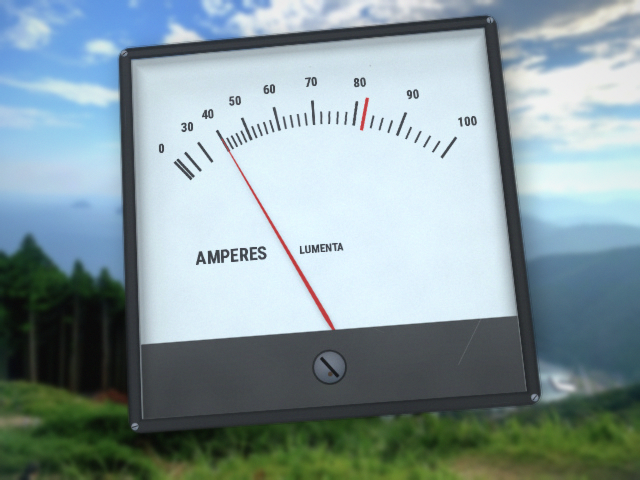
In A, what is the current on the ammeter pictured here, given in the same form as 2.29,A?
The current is 40,A
